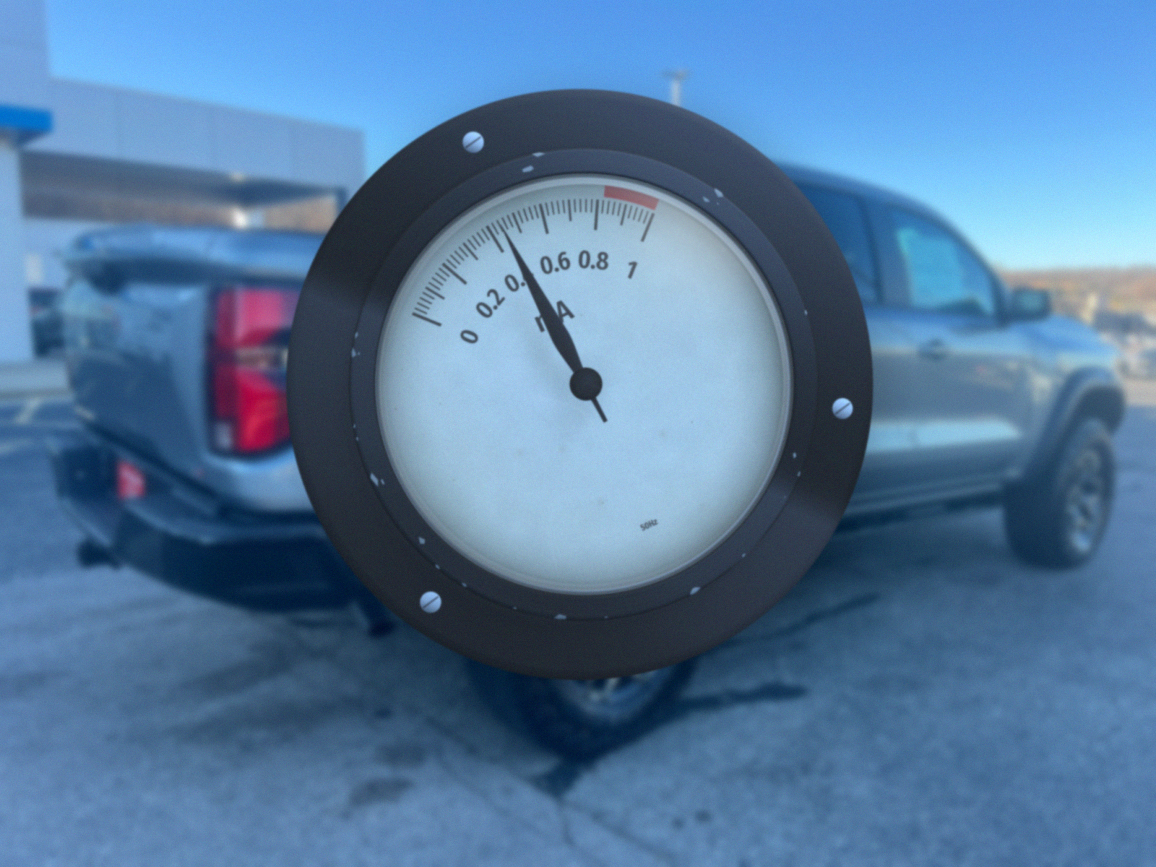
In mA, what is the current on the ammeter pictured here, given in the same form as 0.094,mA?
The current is 0.44,mA
